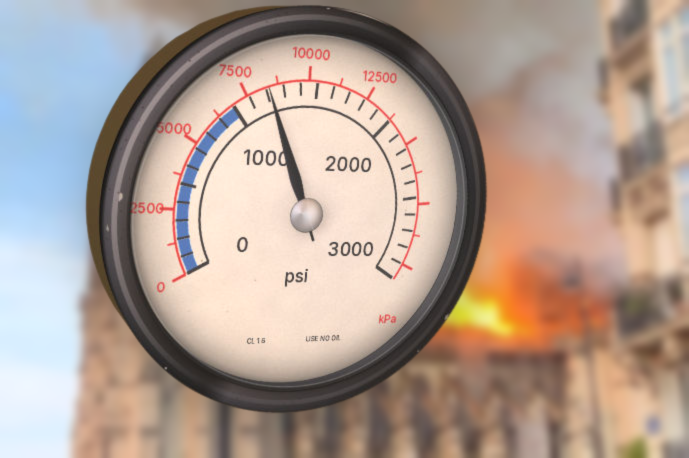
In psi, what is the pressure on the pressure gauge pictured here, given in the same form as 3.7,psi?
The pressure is 1200,psi
